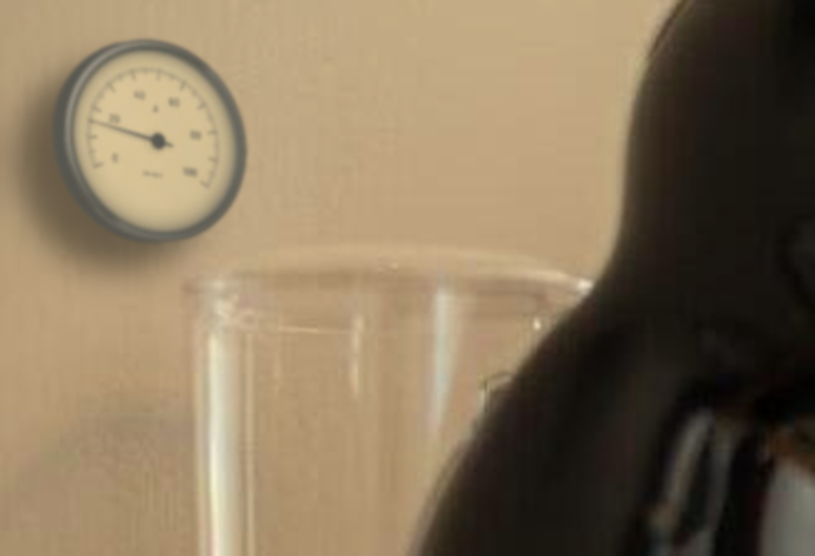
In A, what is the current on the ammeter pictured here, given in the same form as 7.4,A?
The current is 15,A
